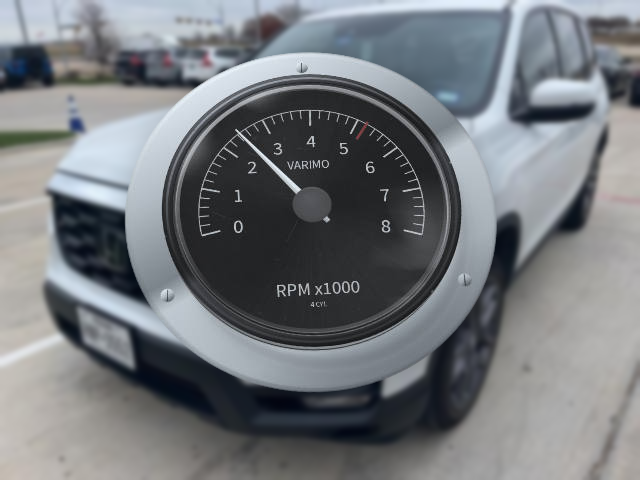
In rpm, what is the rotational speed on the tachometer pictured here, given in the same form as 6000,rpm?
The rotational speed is 2400,rpm
